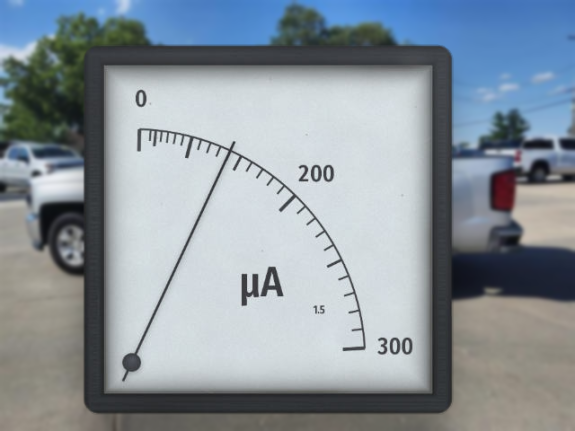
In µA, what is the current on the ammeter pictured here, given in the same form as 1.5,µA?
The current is 140,µA
